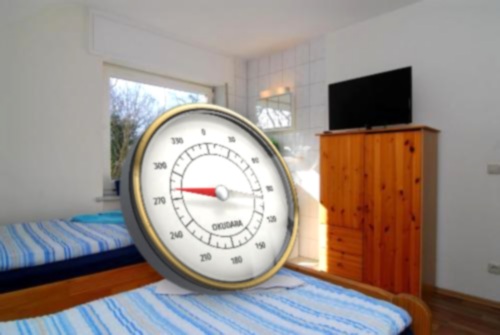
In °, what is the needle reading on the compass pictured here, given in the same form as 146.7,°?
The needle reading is 280,°
